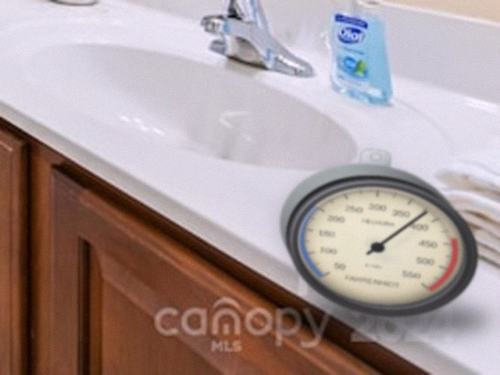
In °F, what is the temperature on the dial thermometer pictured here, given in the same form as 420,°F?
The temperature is 375,°F
